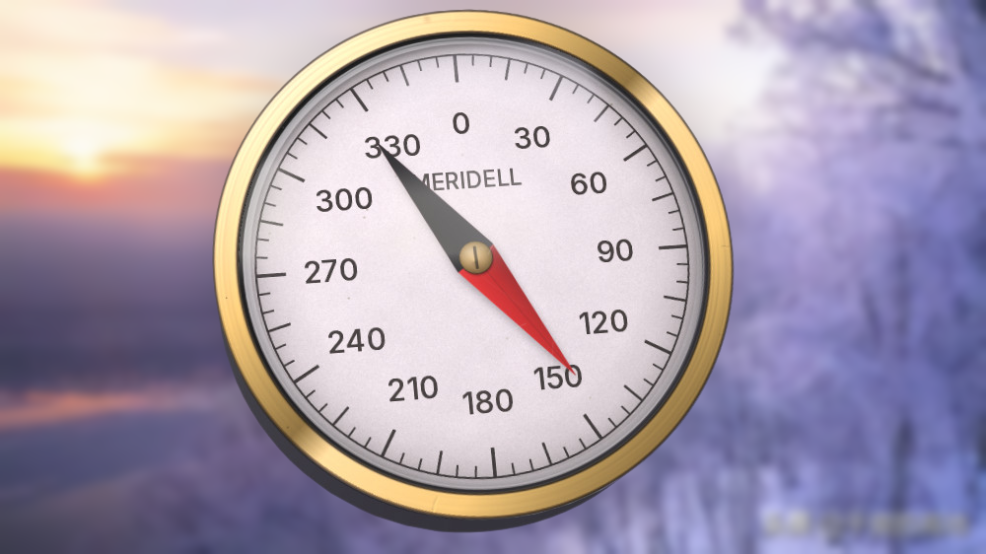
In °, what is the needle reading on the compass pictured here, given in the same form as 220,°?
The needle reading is 145,°
